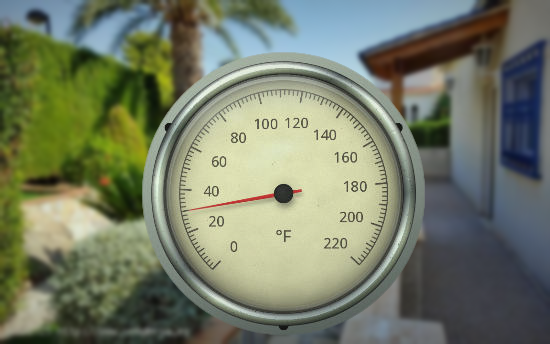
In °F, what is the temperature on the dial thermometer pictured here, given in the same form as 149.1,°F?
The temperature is 30,°F
